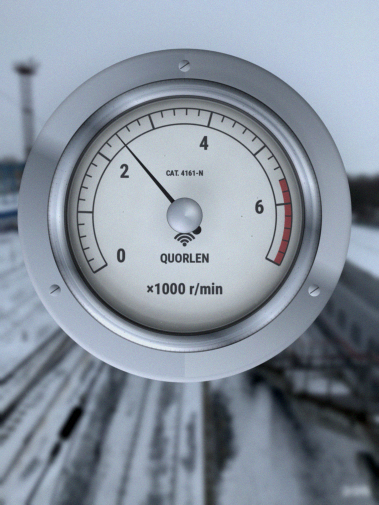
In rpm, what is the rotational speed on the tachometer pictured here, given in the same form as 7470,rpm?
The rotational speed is 2400,rpm
